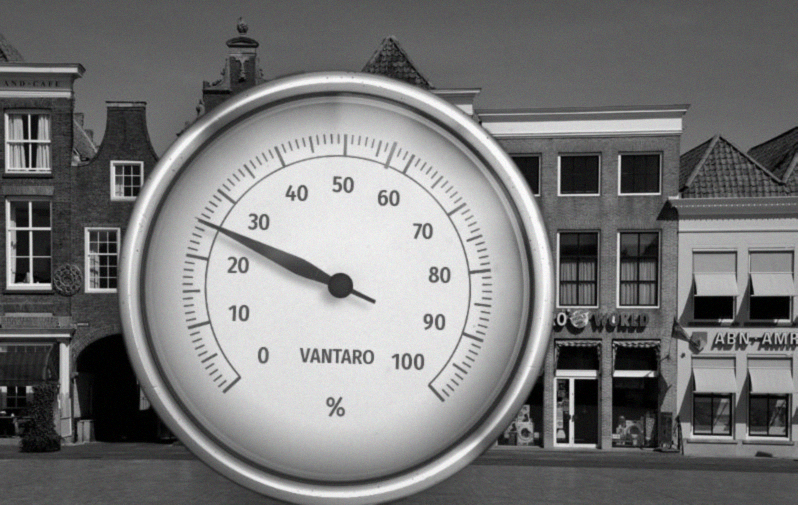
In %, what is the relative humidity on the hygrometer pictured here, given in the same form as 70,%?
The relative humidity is 25,%
